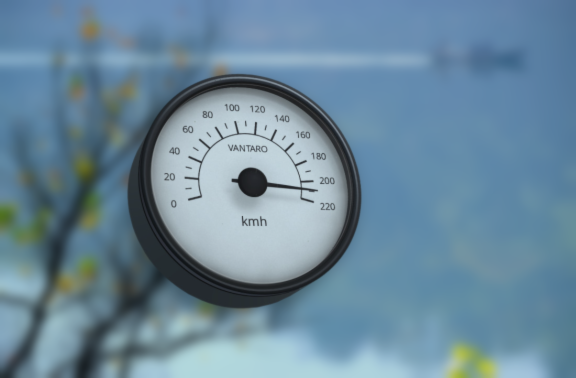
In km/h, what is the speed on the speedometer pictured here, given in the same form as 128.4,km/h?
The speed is 210,km/h
